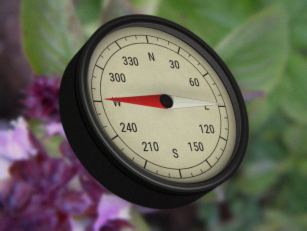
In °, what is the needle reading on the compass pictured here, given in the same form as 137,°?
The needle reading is 270,°
